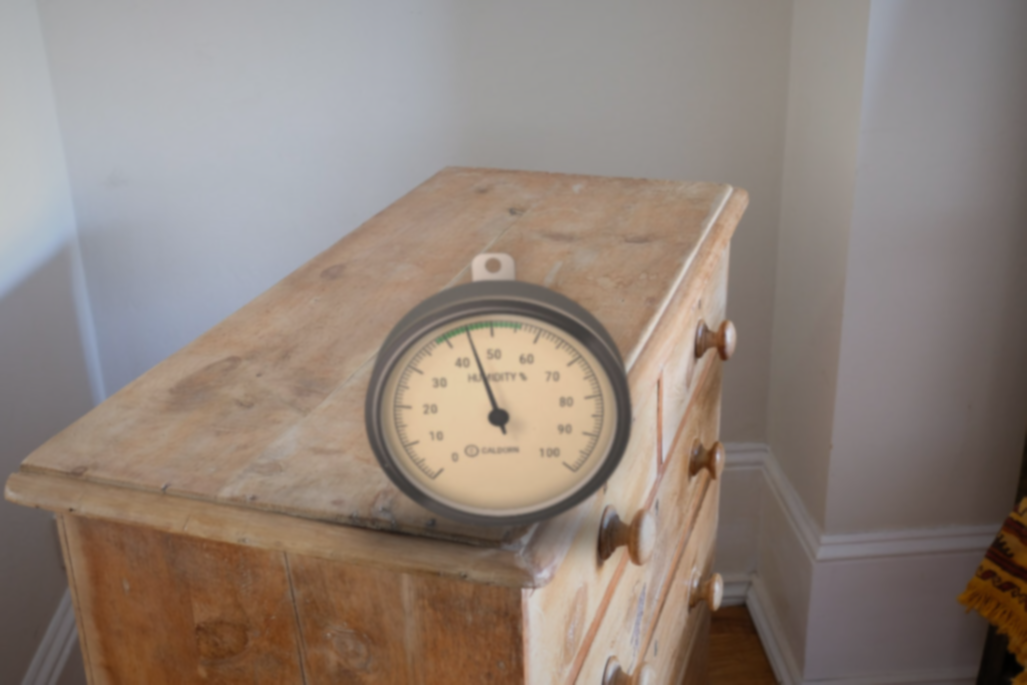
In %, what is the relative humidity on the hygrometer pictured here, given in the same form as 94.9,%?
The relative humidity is 45,%
